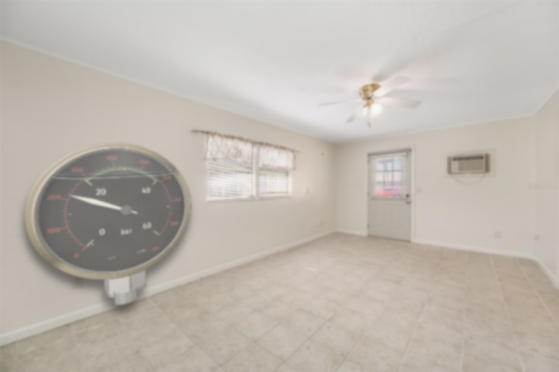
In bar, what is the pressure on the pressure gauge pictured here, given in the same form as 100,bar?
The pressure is 15,bar
